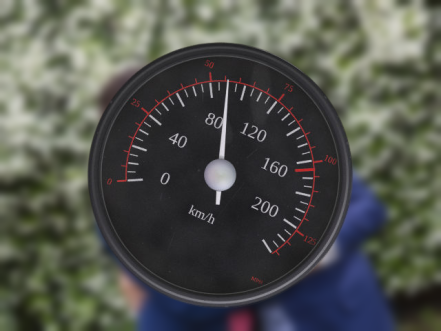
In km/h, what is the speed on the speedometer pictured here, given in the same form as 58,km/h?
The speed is 90,km/h
